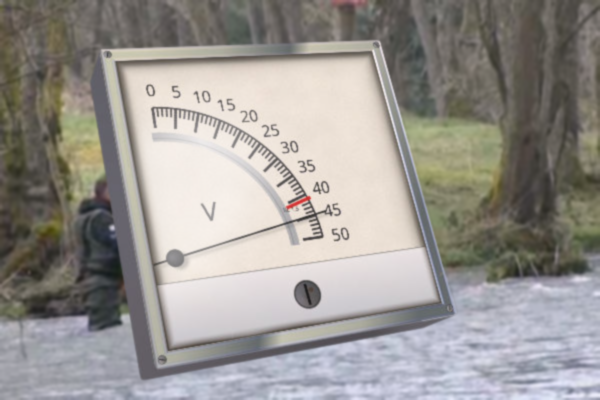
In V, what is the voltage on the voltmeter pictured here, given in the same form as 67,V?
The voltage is 45,V
